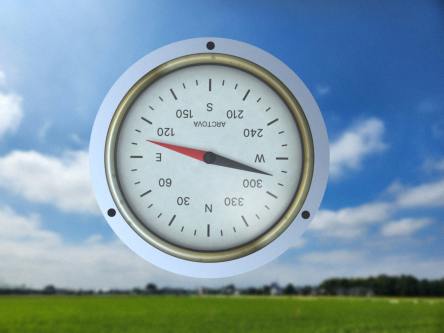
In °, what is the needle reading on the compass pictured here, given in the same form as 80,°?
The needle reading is 105,°
